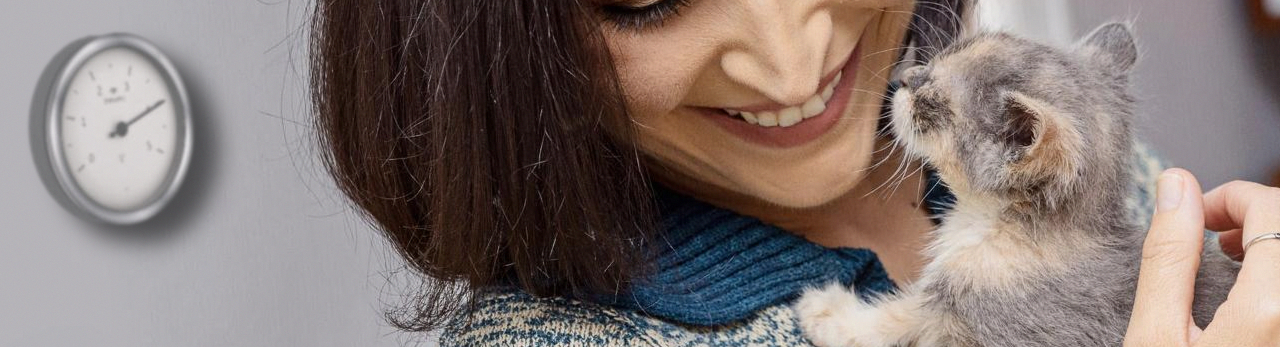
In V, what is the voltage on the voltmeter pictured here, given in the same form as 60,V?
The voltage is 4,V
